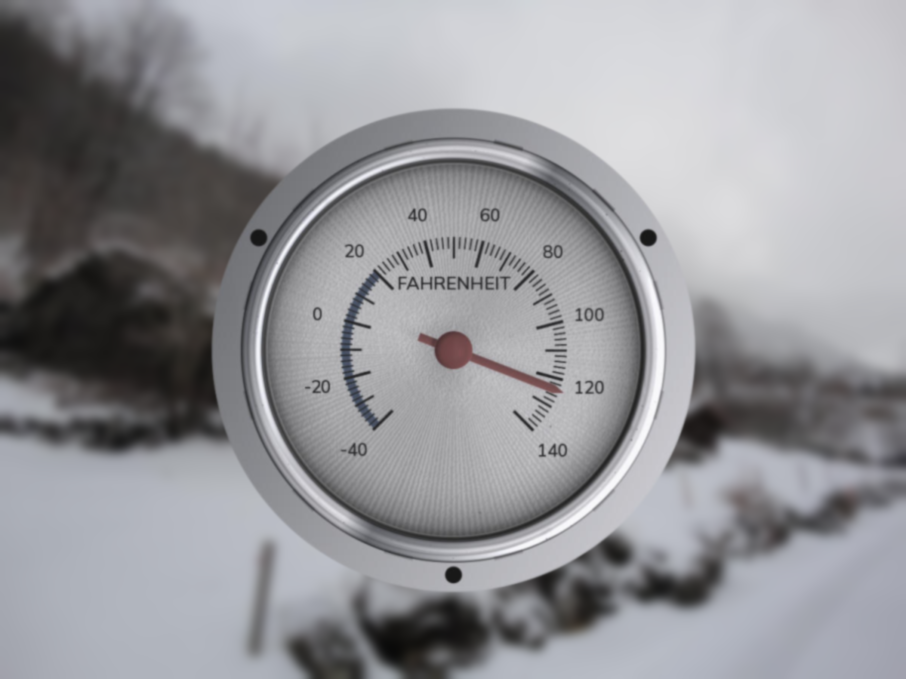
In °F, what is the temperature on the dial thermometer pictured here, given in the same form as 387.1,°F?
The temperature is 124,°F
